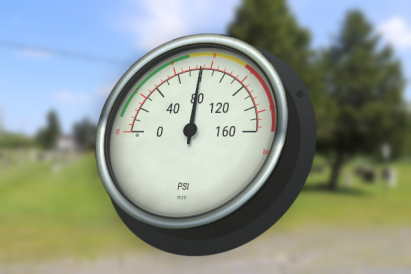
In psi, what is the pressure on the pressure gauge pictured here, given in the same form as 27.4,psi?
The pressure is 80,psi
